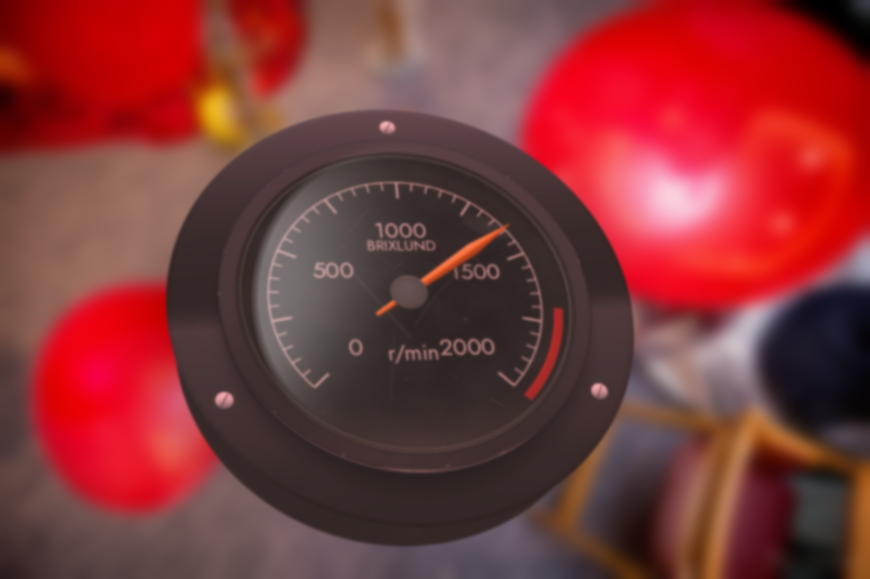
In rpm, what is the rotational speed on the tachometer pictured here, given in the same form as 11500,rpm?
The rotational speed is 1400,rpm
